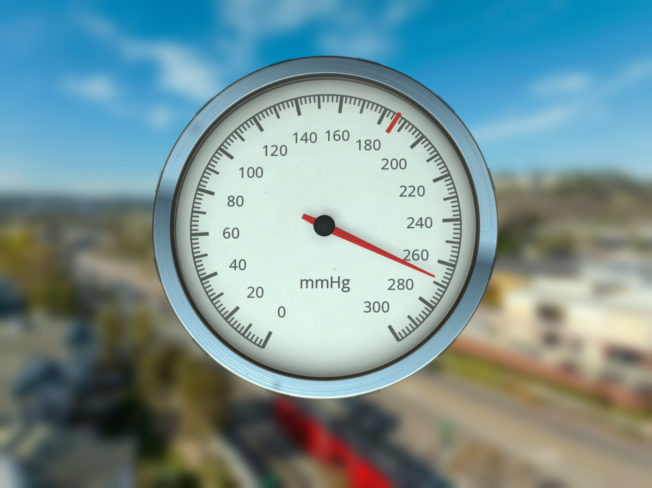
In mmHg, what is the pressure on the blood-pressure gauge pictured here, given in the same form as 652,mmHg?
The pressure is 268,mmHg
